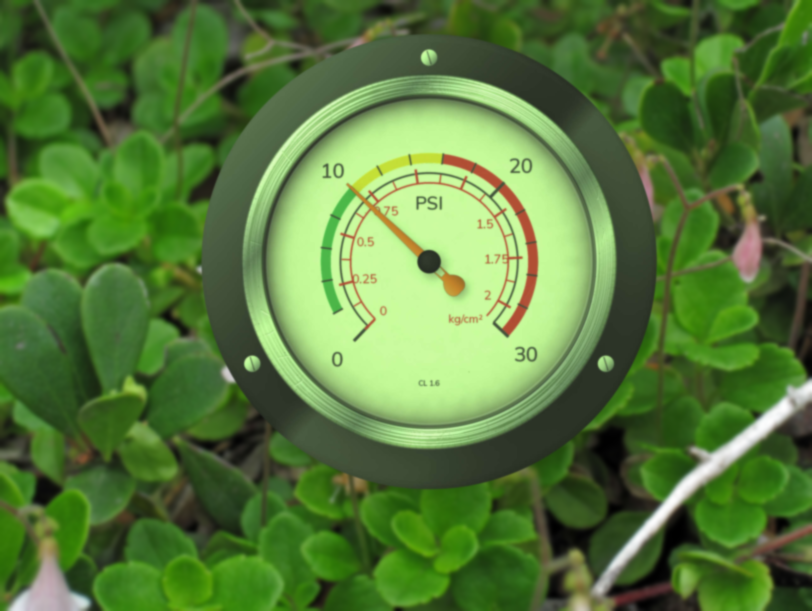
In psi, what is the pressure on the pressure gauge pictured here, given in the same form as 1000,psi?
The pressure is 10,psi
